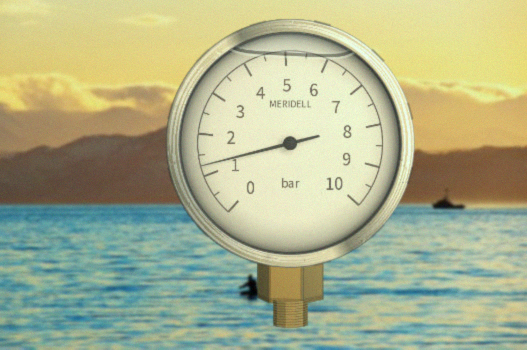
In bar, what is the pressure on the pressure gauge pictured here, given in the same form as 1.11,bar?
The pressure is 1.25,bar
